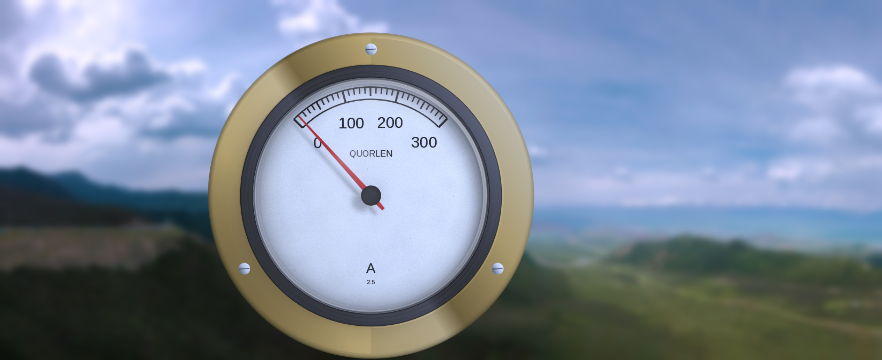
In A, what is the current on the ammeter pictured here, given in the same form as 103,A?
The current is 10,A
